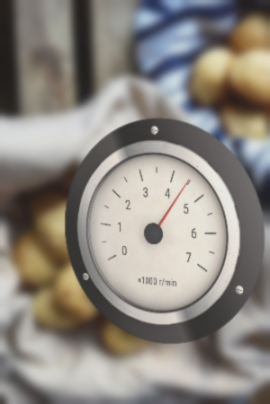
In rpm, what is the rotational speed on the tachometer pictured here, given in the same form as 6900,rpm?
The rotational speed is 4500,rpm
